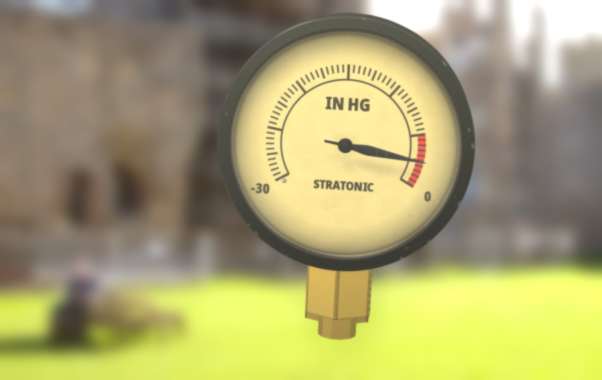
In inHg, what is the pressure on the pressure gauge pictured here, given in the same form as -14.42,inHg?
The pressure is -2.5,inHg
